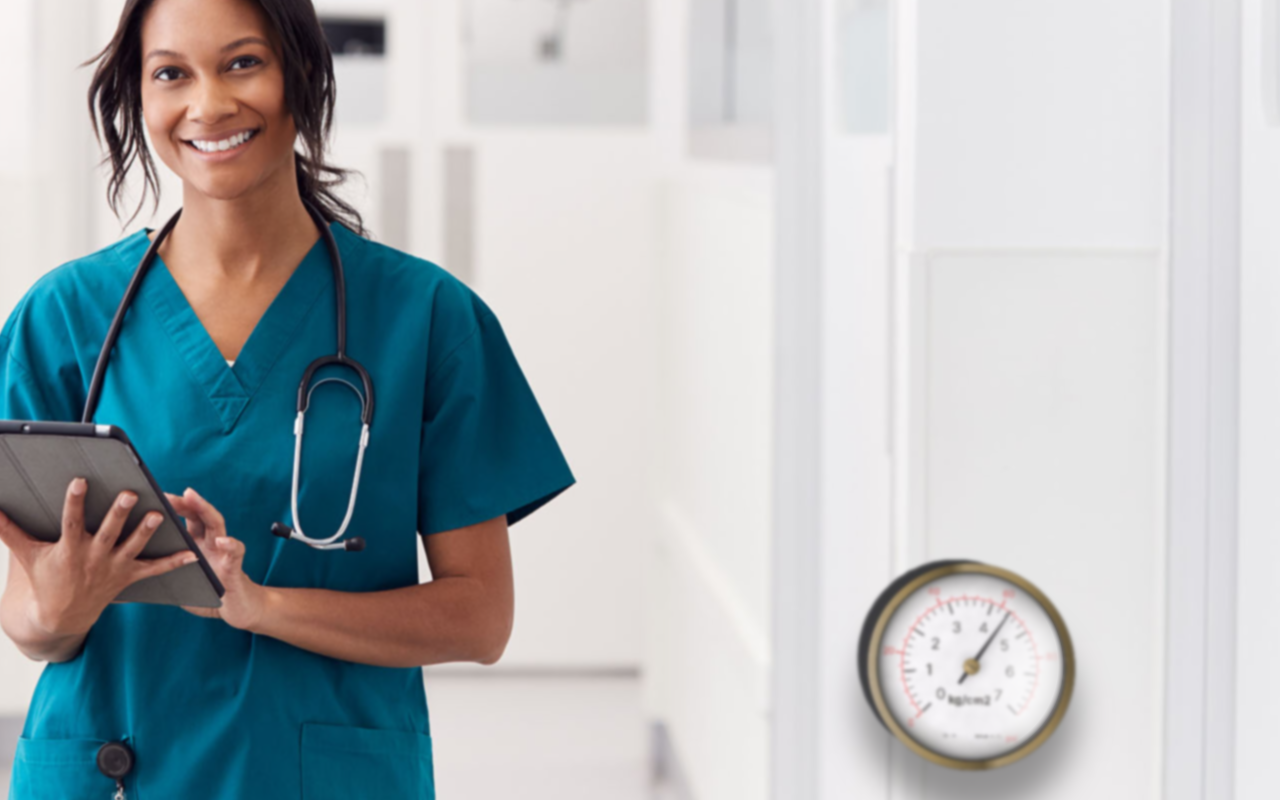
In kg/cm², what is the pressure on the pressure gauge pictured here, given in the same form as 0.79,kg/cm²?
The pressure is 4.4,kg/cm²
